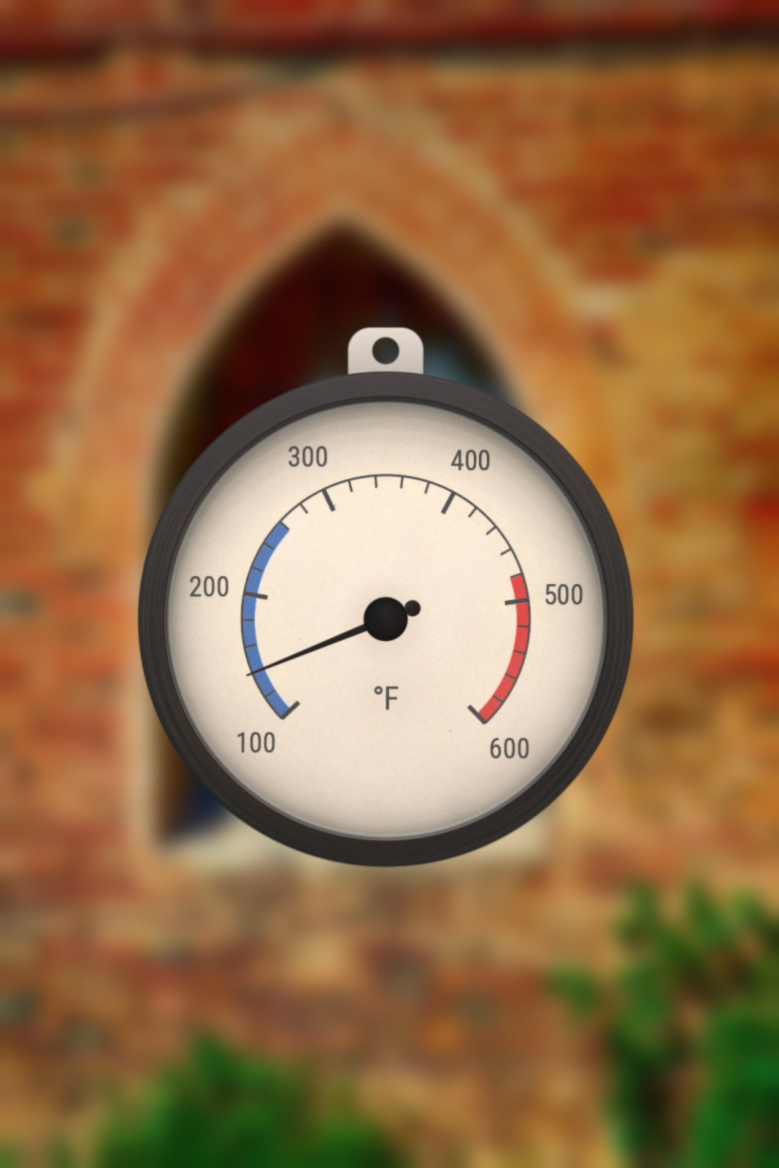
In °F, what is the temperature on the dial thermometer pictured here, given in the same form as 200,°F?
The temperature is 140,°F
